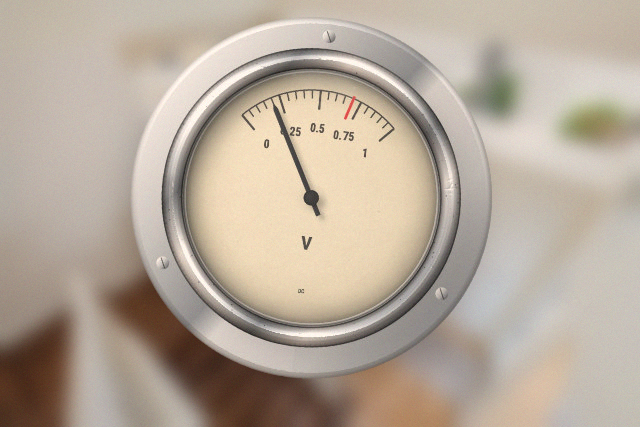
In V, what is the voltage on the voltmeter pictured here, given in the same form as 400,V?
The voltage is 0.2,V
